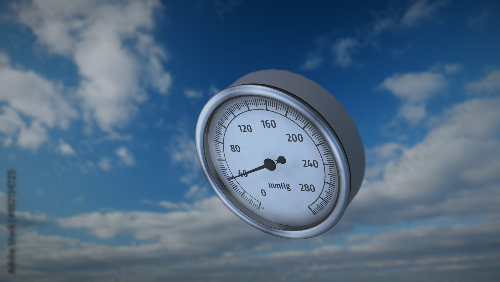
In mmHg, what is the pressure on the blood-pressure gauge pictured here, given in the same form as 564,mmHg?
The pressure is 40,mmHg
